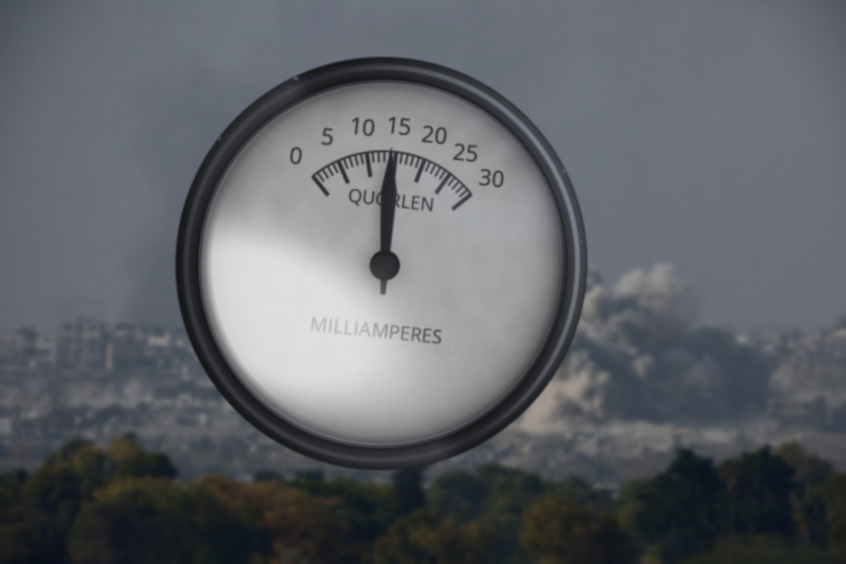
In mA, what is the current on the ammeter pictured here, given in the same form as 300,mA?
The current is 14,mA
